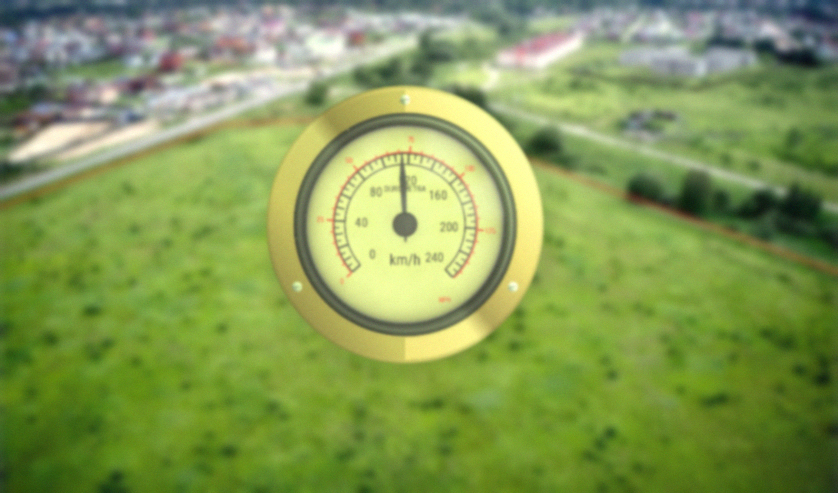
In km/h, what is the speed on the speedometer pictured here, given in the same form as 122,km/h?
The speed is 115,km/h
